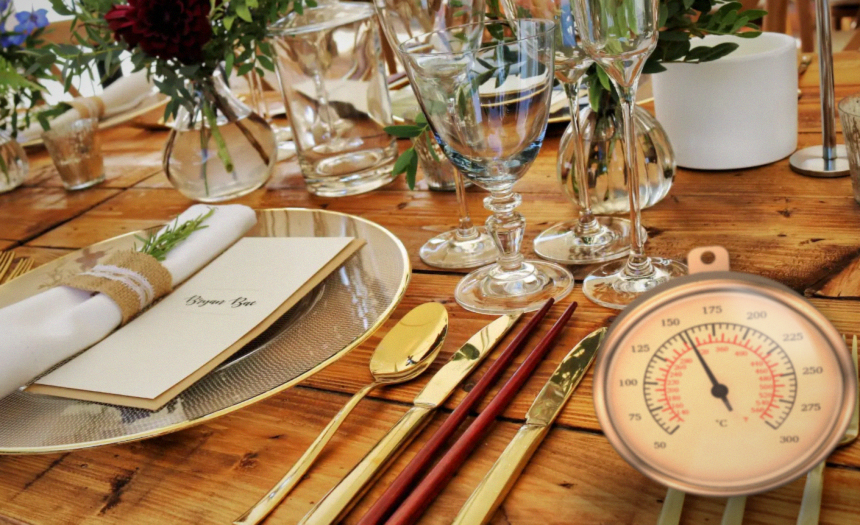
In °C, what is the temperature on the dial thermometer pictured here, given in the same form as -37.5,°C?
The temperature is 155,°C
